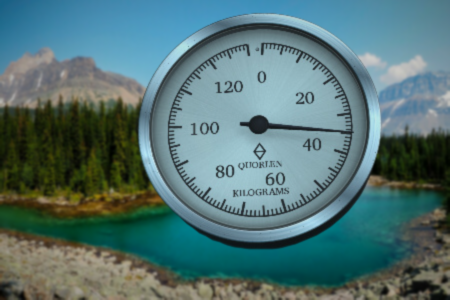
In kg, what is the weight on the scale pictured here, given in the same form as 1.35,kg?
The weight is 35,kg
